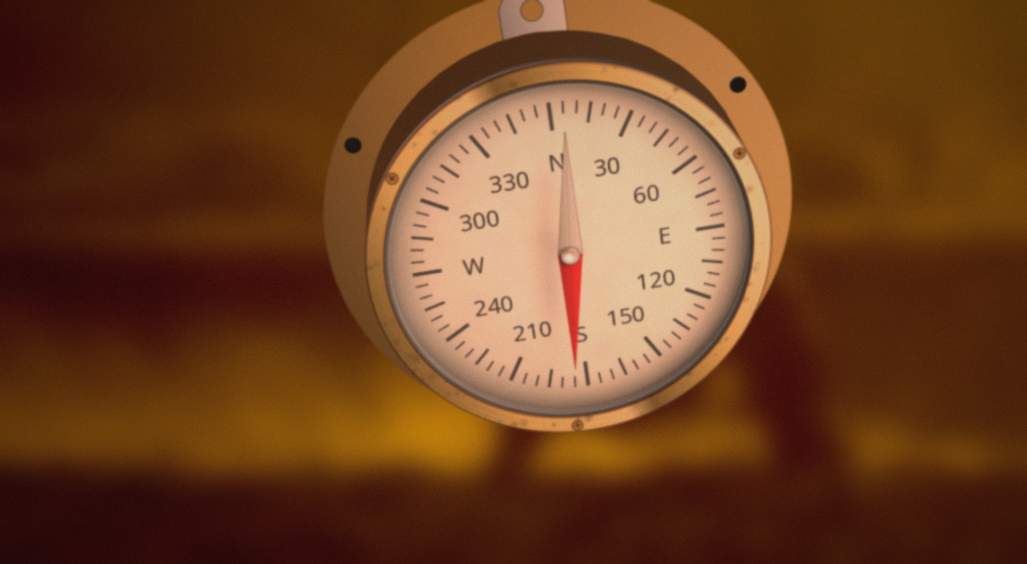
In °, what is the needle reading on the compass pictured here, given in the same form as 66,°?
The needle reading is 185,°
